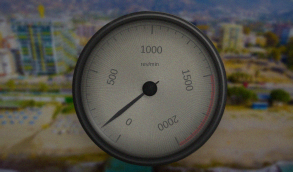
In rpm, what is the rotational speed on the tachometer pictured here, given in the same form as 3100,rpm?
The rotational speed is 125,rpm
